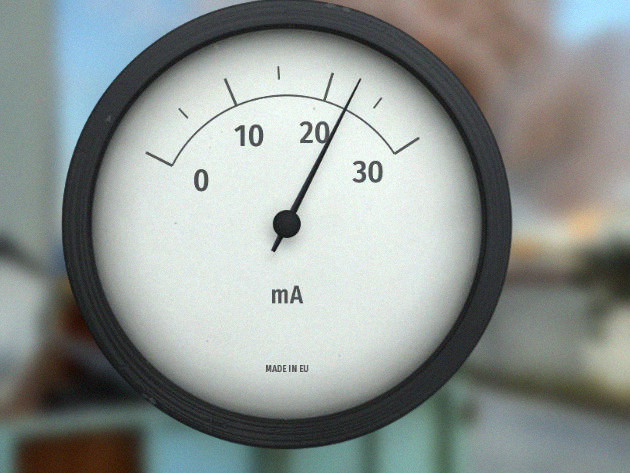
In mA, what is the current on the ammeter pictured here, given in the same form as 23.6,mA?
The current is 22.5,mA
